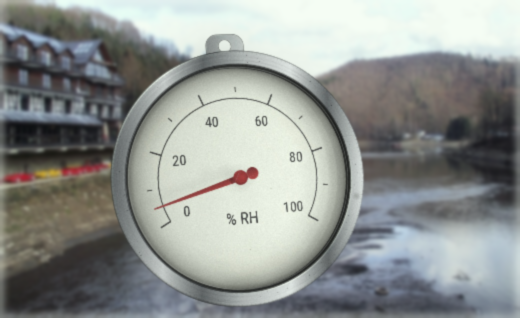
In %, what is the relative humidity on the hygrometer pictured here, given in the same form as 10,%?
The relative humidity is 5,%
